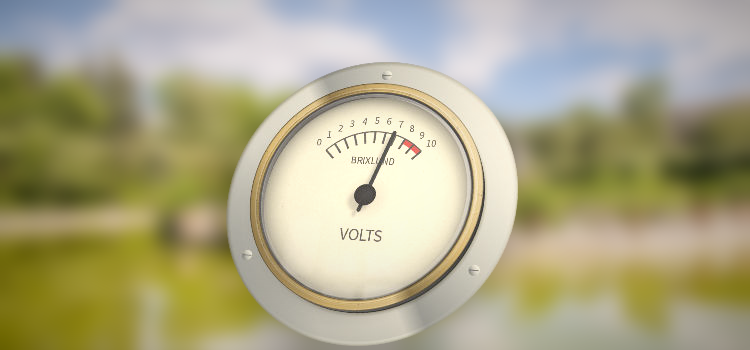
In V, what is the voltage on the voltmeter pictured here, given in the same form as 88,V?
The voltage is 7,V
